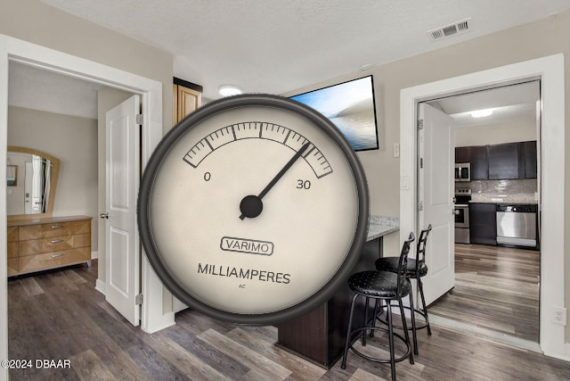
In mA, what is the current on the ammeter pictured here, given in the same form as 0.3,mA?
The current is 24,mA
